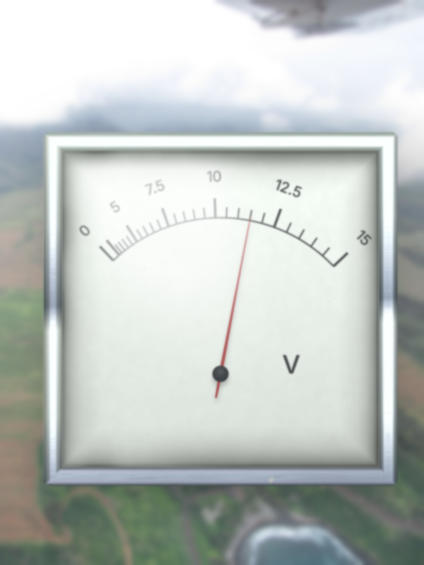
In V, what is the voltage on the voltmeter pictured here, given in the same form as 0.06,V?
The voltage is 11.5,V
